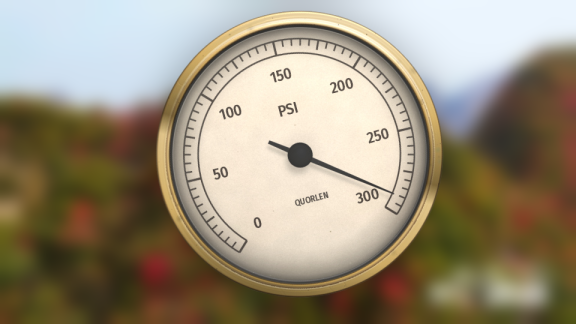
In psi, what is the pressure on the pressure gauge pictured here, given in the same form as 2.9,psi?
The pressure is 290,psi
